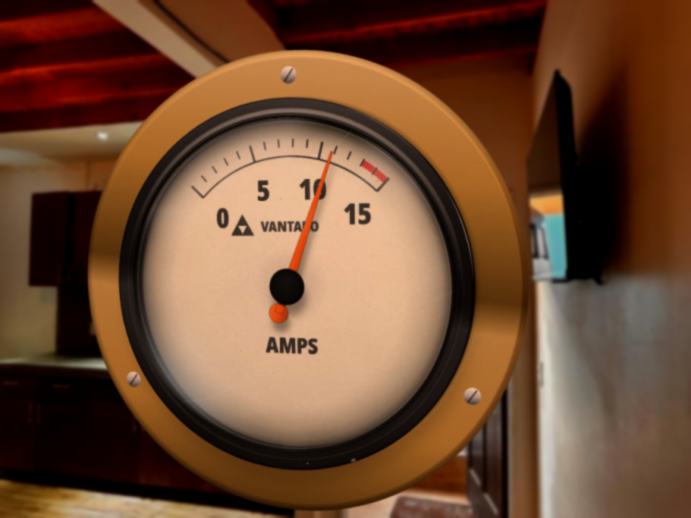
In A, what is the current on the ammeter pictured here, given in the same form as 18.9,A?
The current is 11,A
